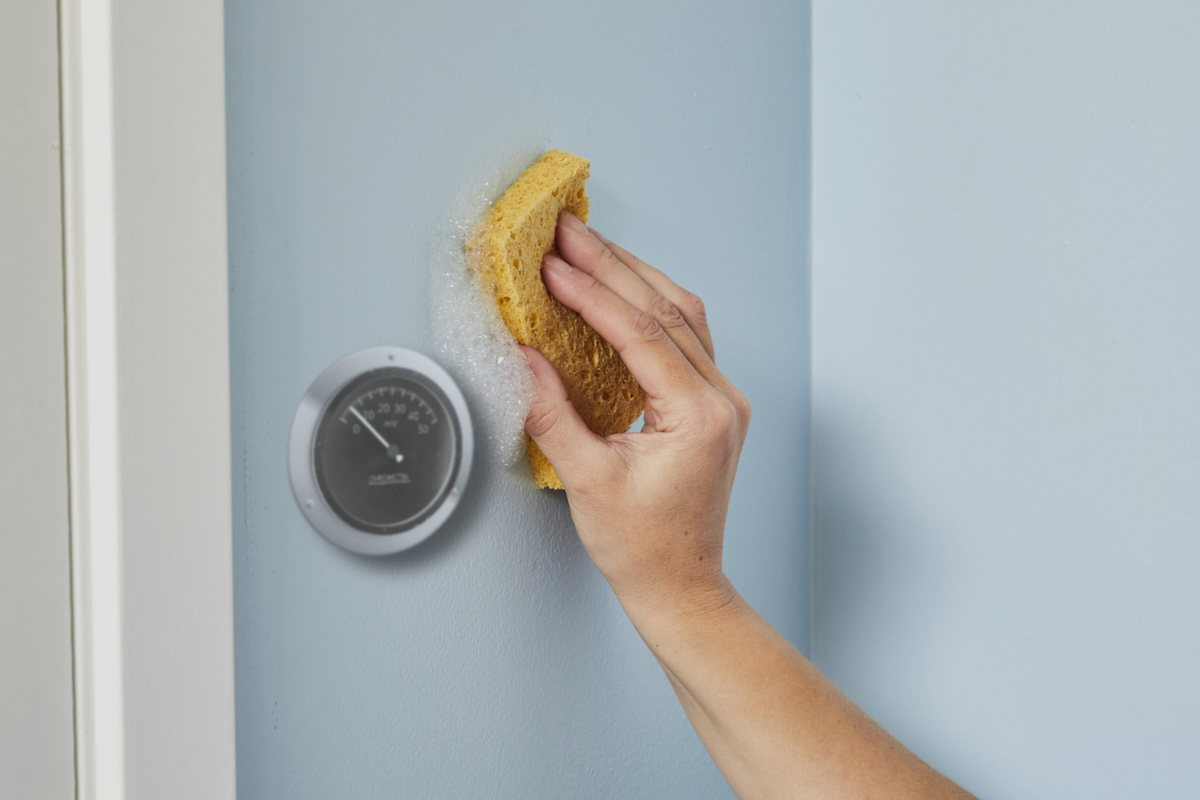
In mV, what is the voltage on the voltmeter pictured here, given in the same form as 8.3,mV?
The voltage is 5,mV
